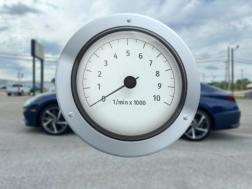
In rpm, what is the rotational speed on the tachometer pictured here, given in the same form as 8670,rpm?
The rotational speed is 0,rpm
